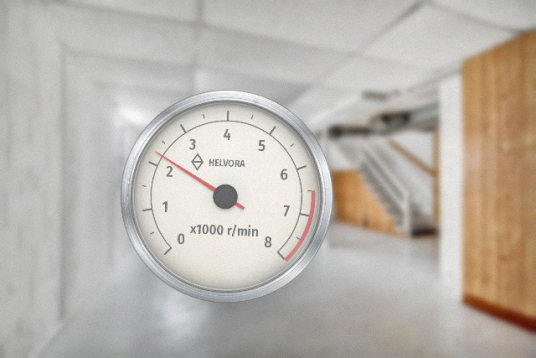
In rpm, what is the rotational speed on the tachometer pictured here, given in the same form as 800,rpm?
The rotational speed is 2250,rpm
